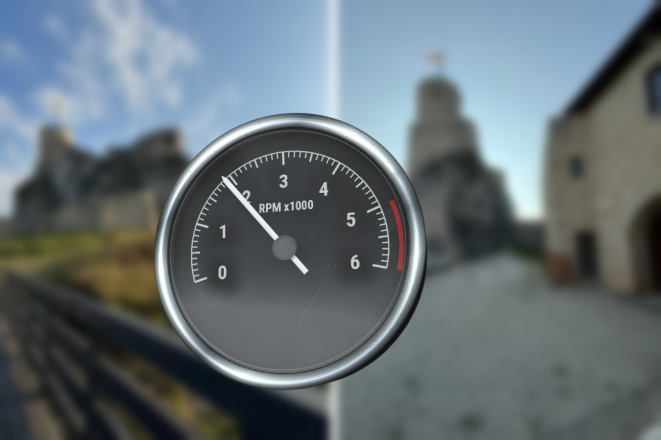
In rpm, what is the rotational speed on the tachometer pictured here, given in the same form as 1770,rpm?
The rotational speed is 1900,rpm
